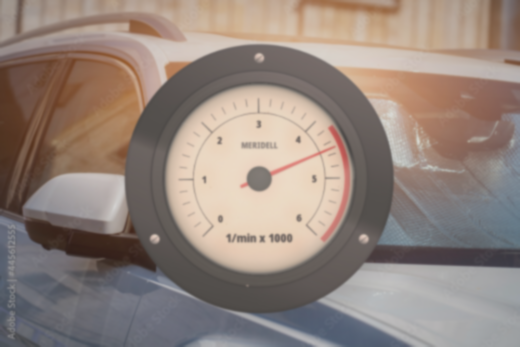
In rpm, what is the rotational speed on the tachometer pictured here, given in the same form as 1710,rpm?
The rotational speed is 4500,rpm
